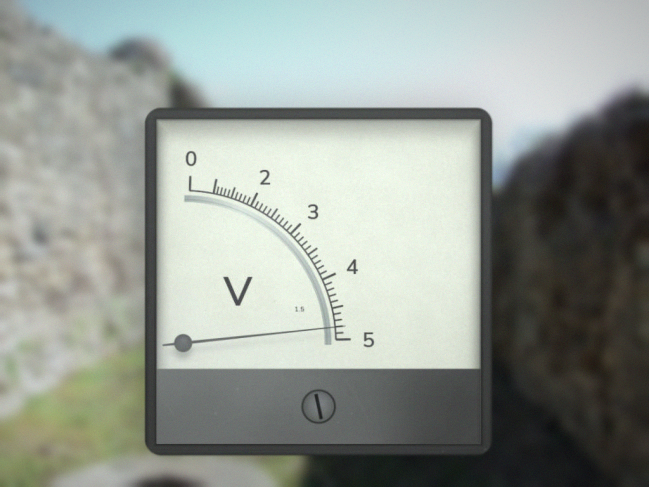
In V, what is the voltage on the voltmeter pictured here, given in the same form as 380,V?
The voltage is 4.8,V
